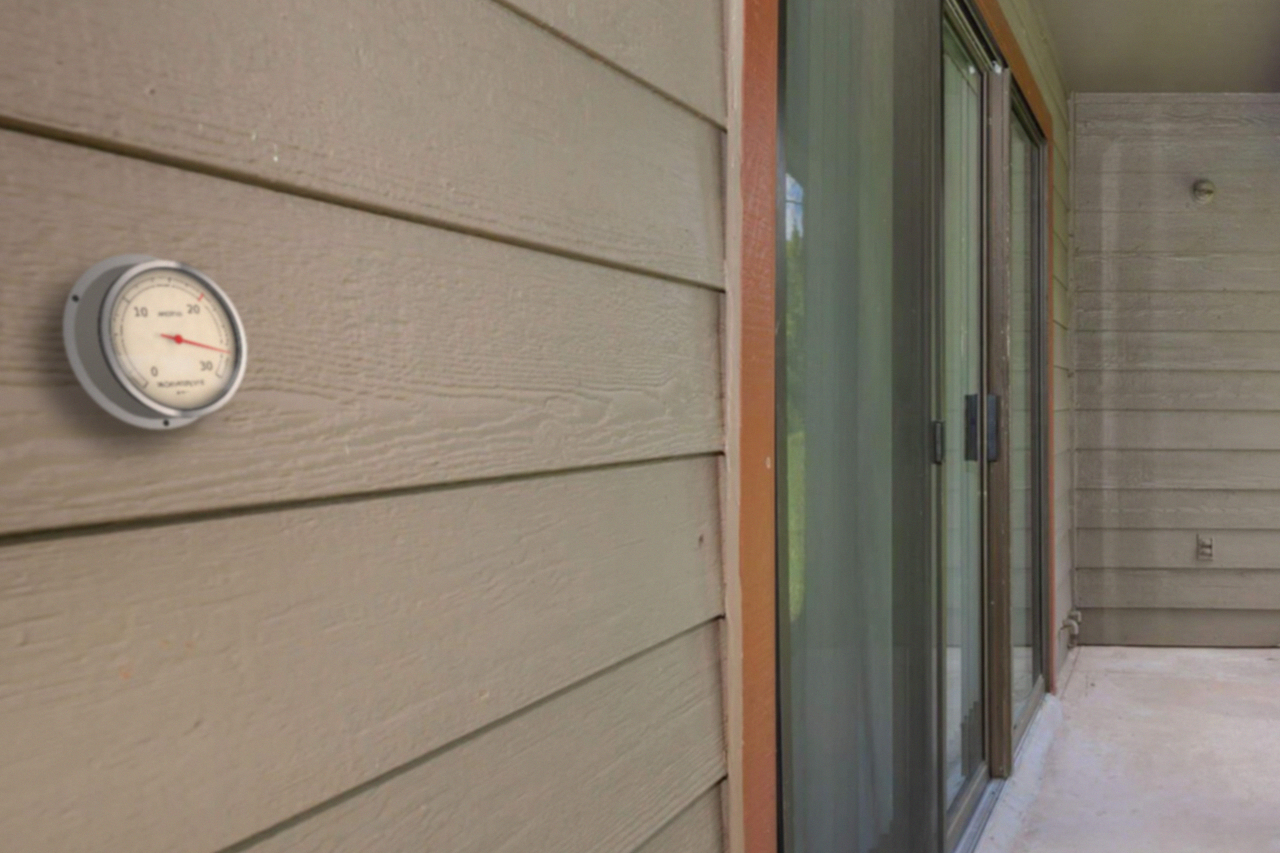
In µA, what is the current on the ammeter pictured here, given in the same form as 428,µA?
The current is 27,µA
